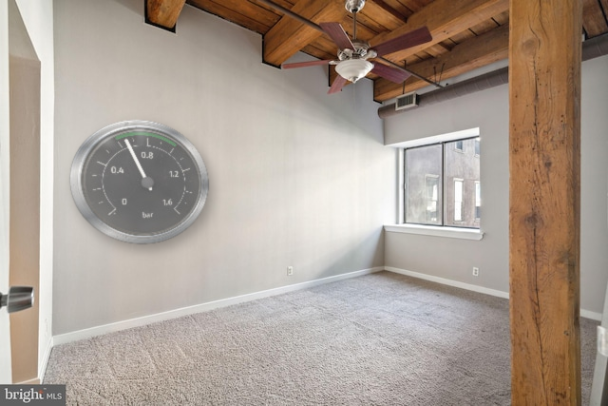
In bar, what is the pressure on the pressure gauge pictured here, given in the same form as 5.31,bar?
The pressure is 0.65,bar
